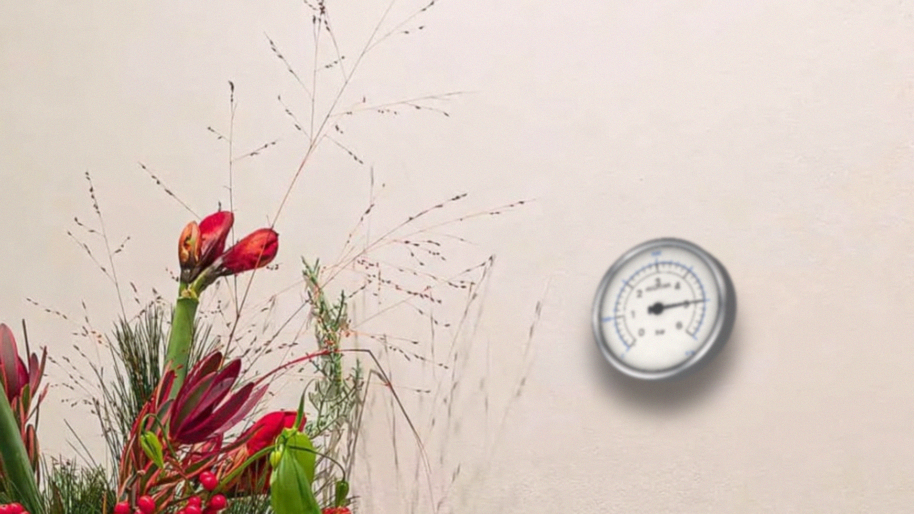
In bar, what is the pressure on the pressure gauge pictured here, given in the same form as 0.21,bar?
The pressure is 5,bar
